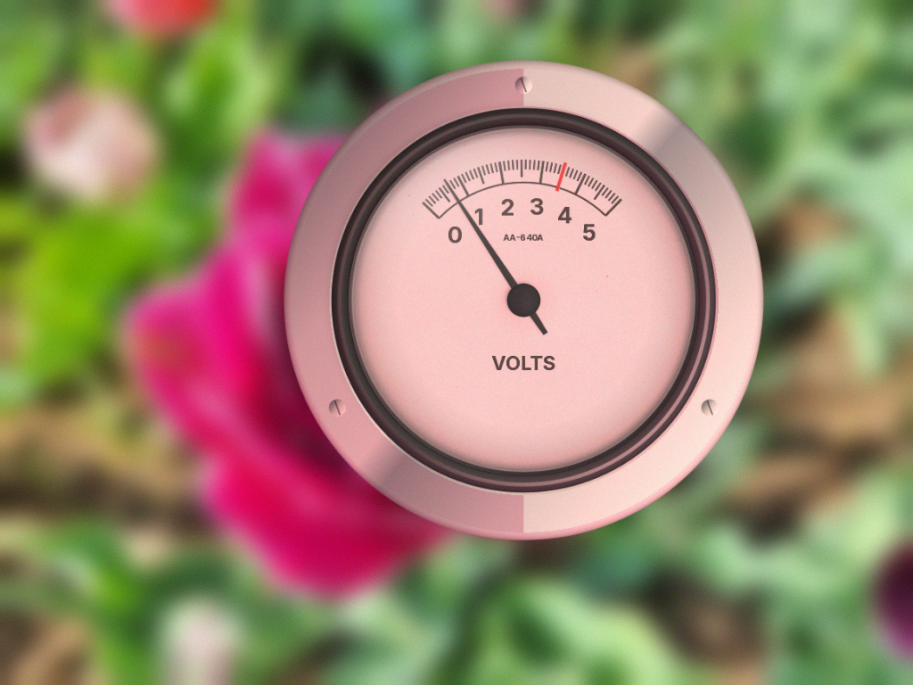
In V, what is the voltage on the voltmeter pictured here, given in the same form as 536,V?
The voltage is 0.7,V
